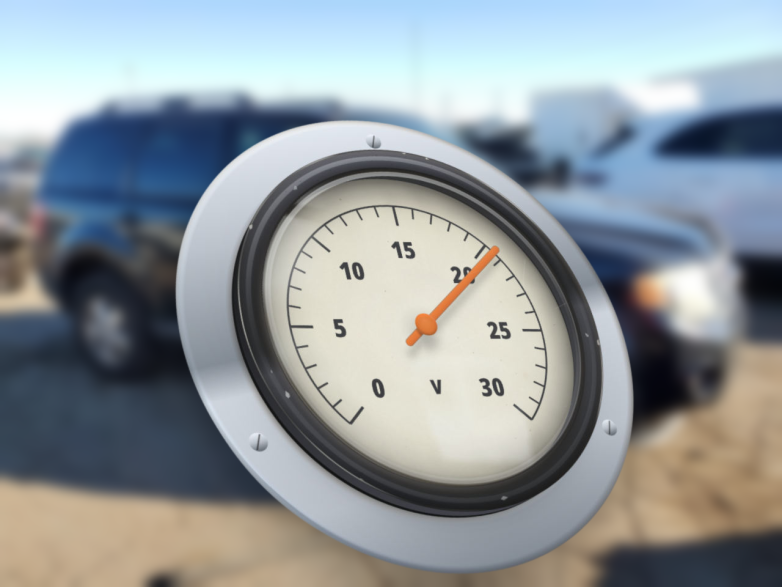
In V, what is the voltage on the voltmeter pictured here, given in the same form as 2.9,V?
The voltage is 20.5,V
